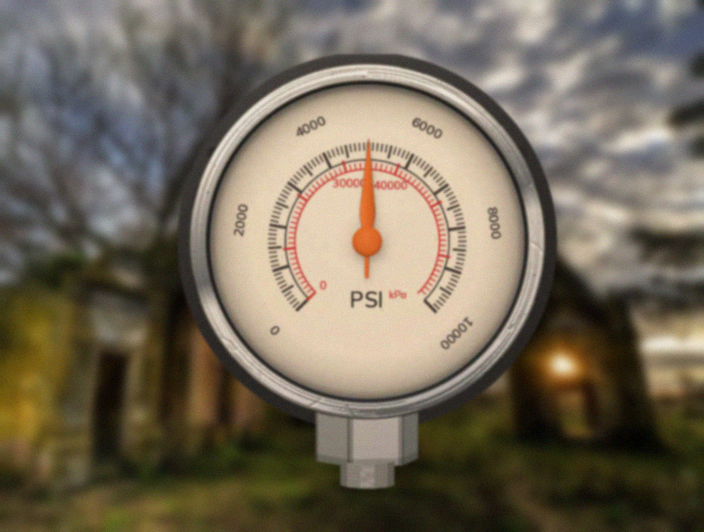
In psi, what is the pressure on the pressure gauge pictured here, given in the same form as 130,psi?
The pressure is 5000,psi
